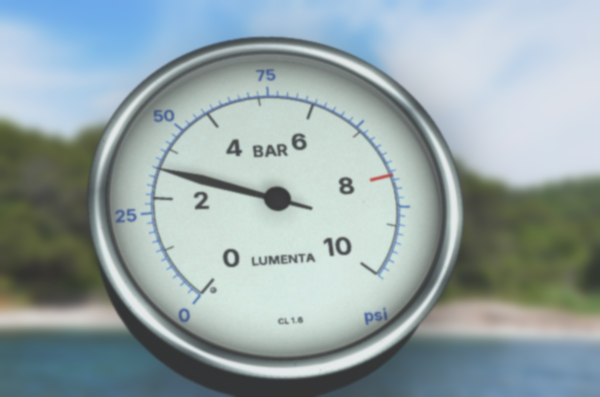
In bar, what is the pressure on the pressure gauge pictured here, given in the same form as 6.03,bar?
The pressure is 2.5,bar
